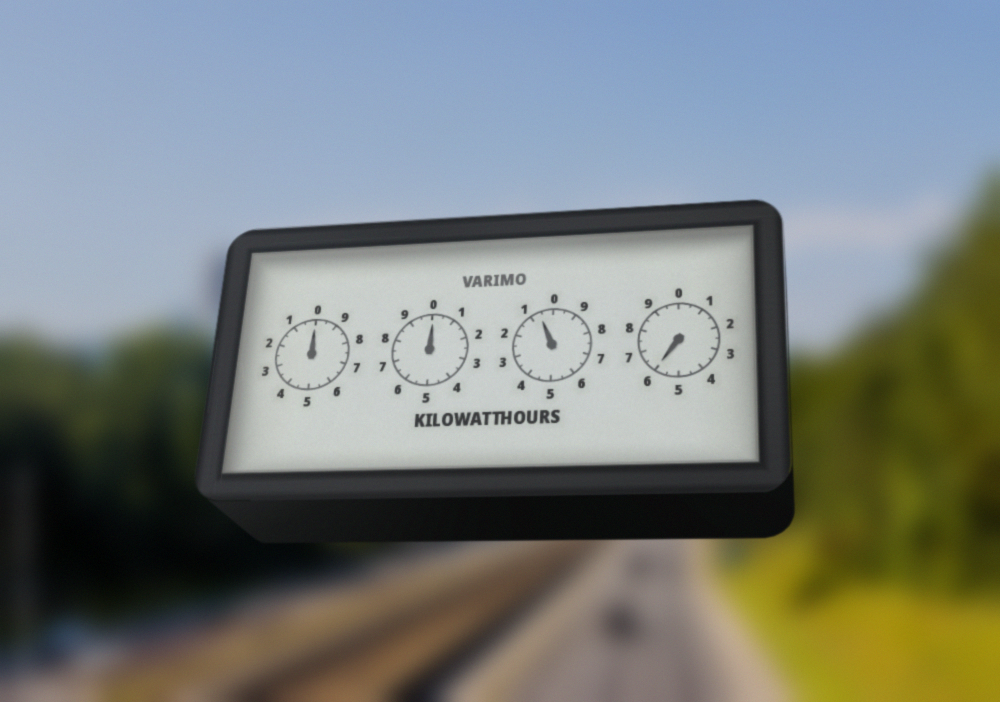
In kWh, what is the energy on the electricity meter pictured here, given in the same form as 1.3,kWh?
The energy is 6,kWh
